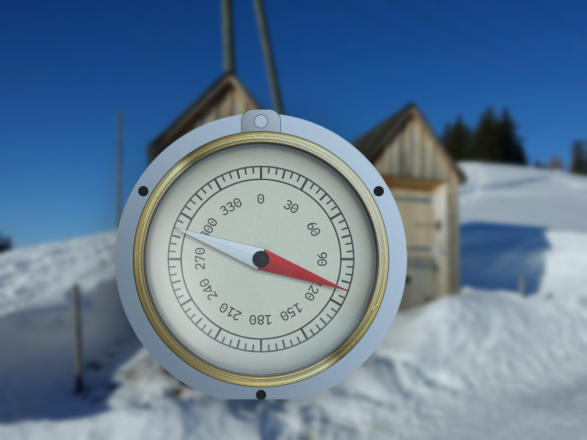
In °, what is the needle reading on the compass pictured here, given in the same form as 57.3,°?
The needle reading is 110,°
